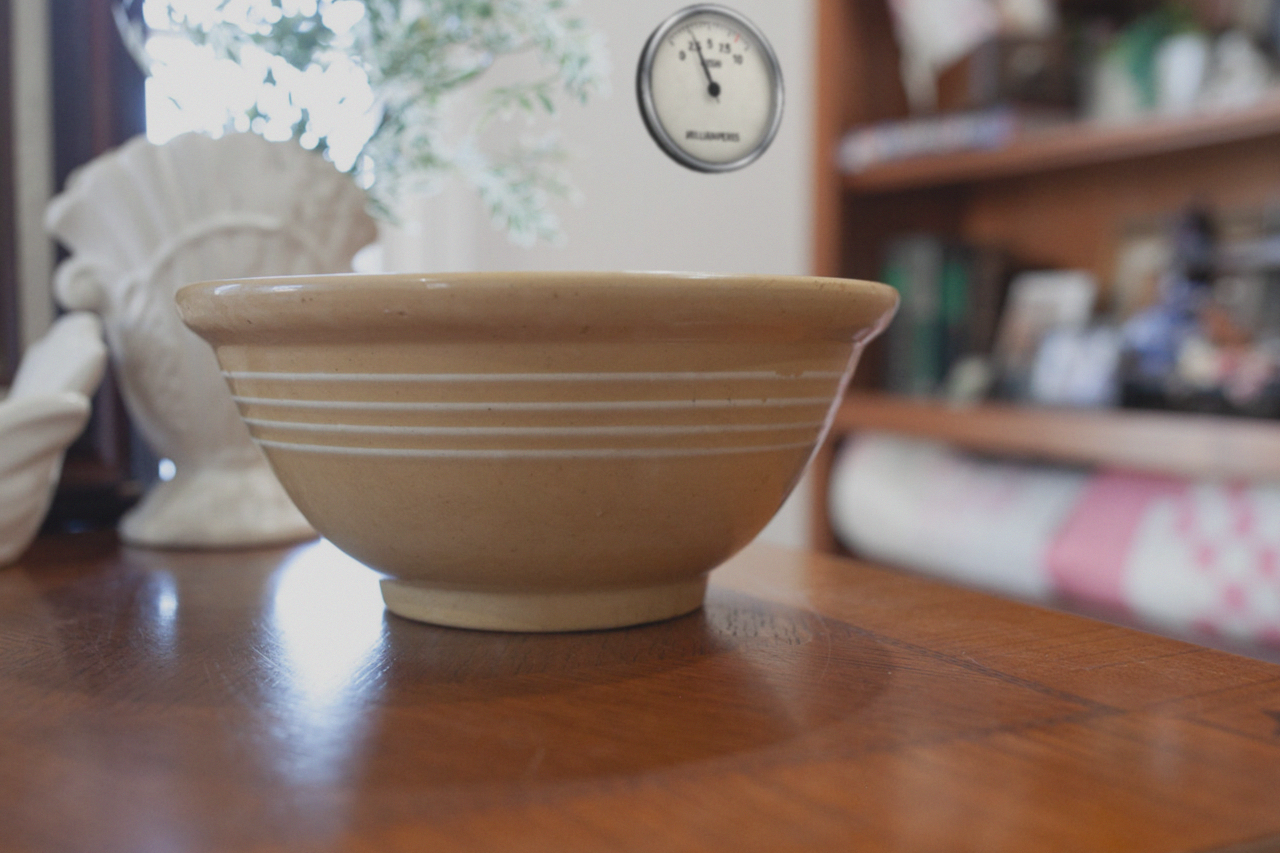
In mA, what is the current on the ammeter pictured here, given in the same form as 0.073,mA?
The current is 2.5,mA
